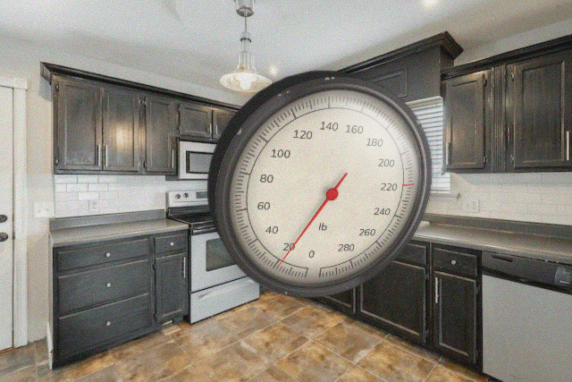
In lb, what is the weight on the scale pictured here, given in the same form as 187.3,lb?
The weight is 20,lb
